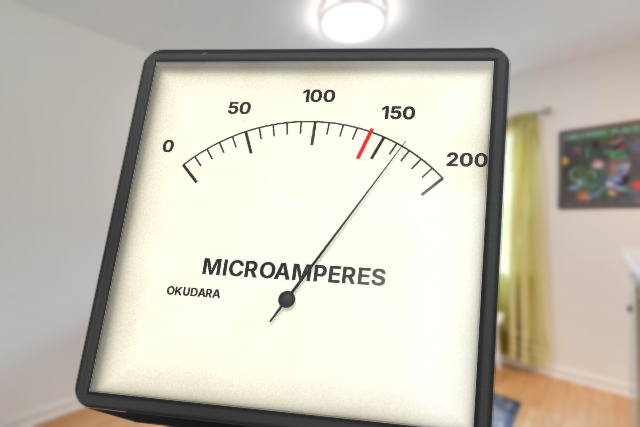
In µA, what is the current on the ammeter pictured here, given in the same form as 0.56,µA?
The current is 165,µA
